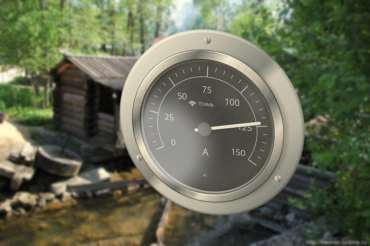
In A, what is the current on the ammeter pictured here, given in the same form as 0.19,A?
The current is 122.5,A
